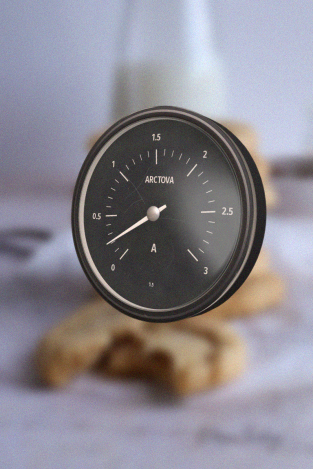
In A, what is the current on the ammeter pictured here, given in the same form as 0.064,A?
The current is 0.2,A
